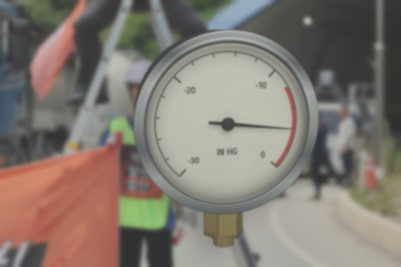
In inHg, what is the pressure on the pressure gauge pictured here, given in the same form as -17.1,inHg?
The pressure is -4,inHg
